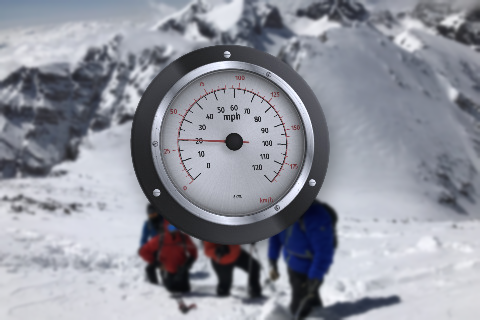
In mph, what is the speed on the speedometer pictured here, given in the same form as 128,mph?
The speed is 20,mph
